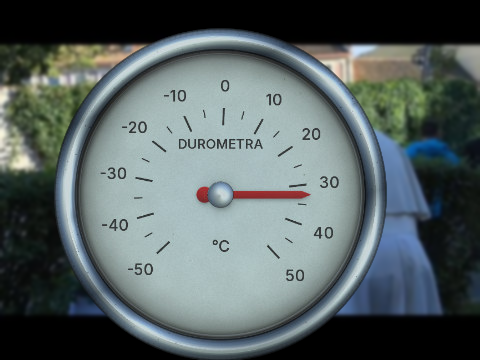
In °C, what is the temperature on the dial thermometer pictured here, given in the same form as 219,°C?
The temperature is 32.5,°C
